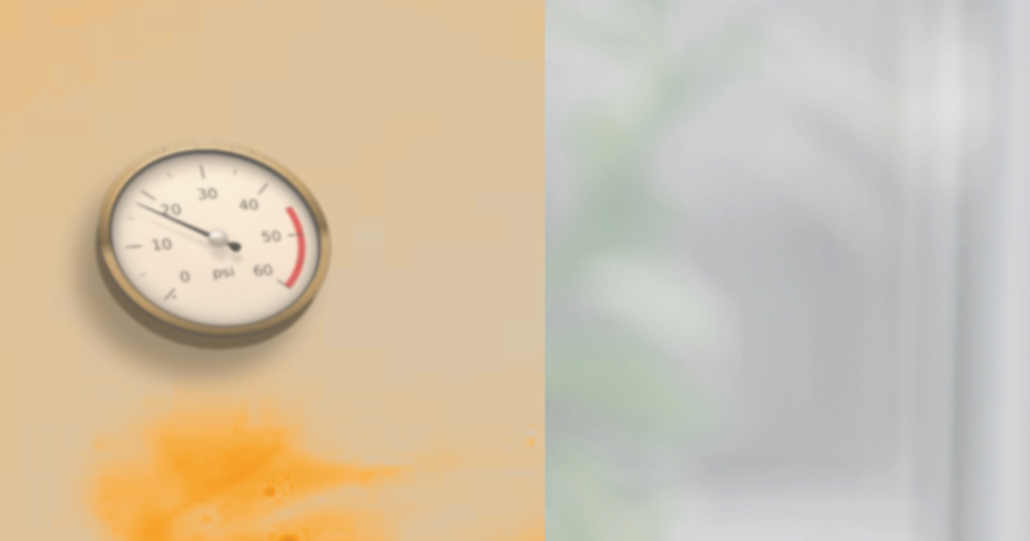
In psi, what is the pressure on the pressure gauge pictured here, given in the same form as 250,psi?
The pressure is 17.5,psi
